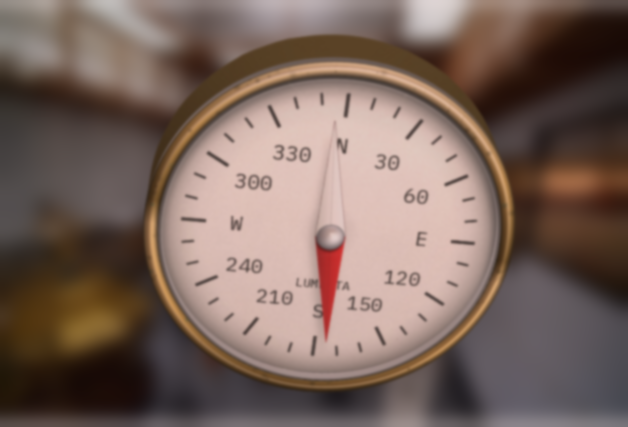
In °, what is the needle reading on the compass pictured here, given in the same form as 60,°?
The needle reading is 175,°
